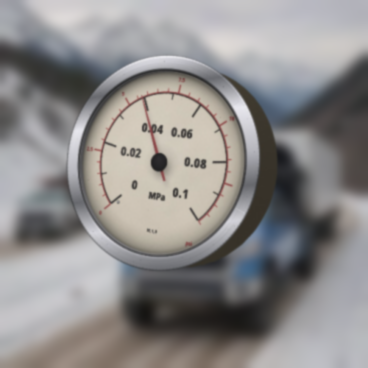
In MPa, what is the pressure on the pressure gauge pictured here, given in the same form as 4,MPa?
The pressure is 0.04,MPa
